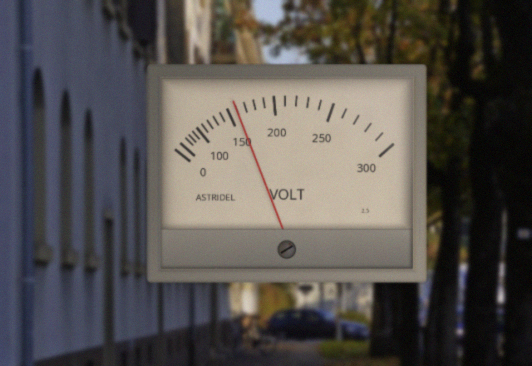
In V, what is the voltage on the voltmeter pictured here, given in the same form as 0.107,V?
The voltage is 160,V
